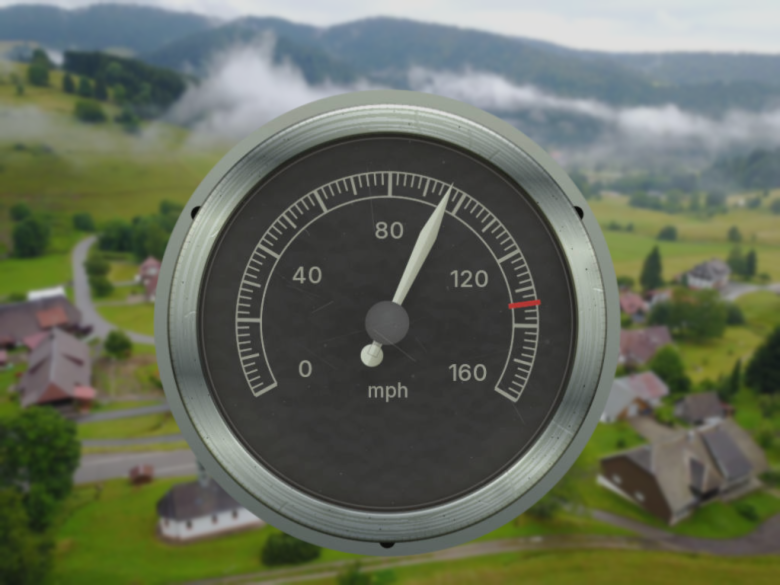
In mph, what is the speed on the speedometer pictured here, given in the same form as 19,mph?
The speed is 96,mph
